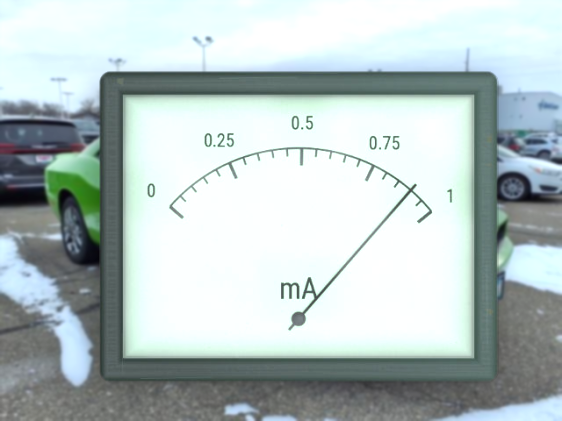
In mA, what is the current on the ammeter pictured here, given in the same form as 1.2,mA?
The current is 0.9,mA
